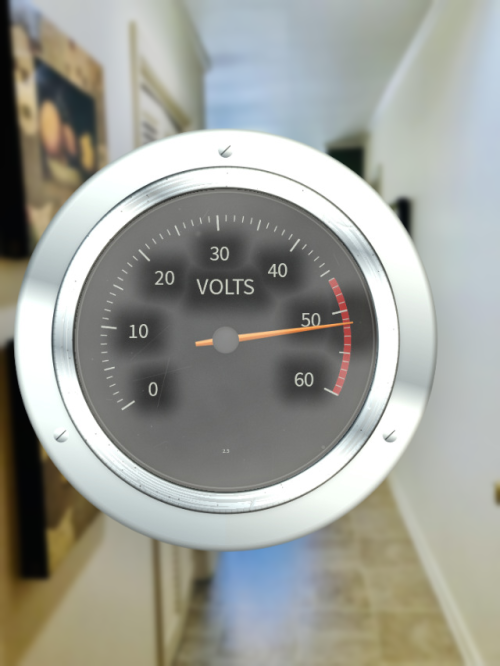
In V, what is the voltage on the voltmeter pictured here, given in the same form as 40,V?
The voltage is 51.5,V
